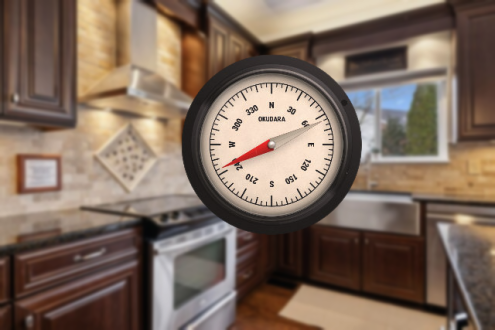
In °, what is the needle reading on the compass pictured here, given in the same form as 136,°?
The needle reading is 245,°
